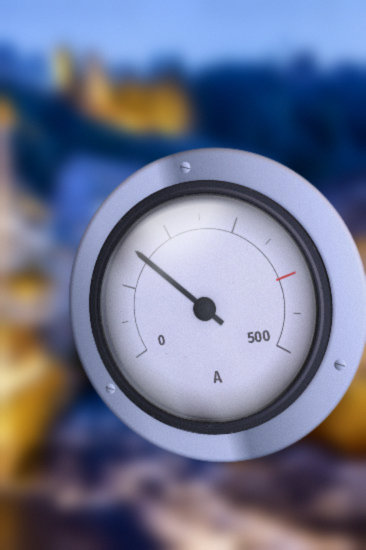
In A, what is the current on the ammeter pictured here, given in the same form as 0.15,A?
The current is 150,A
